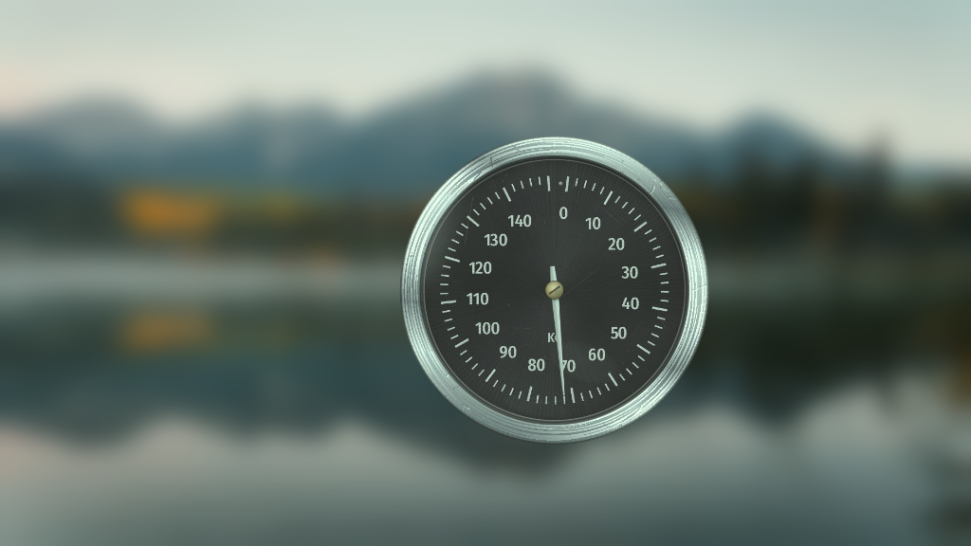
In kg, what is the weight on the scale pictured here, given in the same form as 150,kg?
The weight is 72,kg
